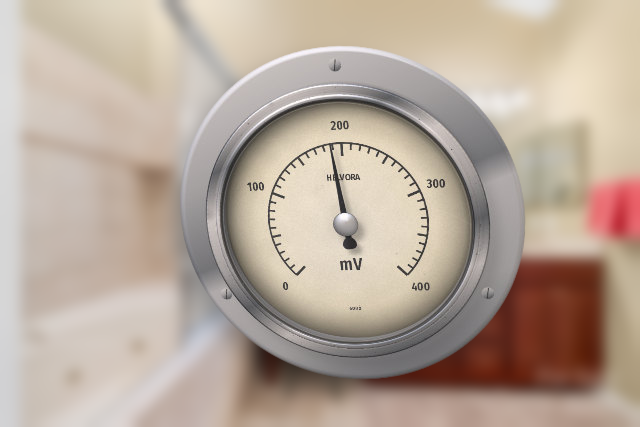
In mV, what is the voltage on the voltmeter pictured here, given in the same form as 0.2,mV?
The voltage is 190,mV
